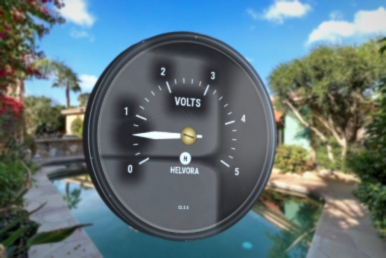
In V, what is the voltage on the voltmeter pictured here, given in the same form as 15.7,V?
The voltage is 0.6,V
